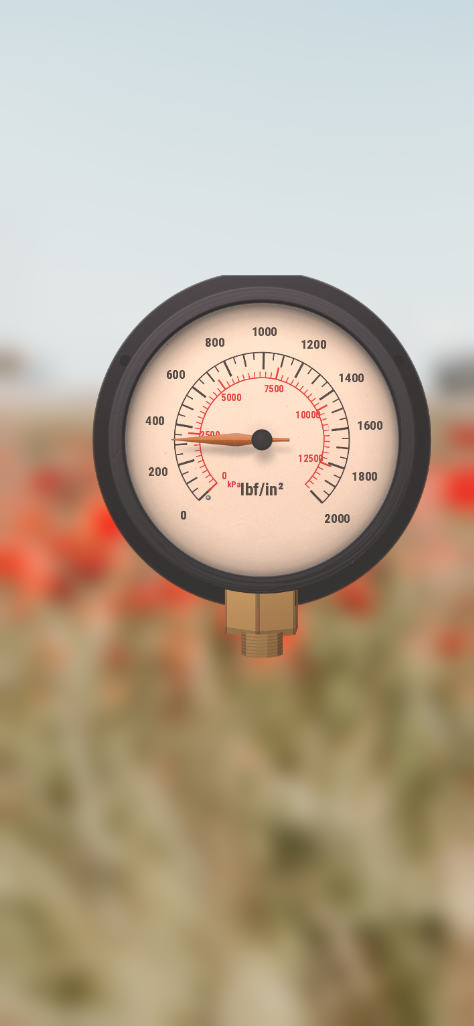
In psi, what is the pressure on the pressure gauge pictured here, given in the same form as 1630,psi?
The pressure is 325,psi
